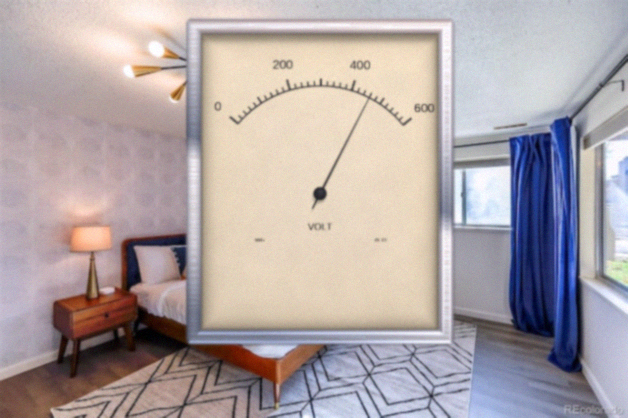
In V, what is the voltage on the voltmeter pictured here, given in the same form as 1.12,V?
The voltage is 460,V
